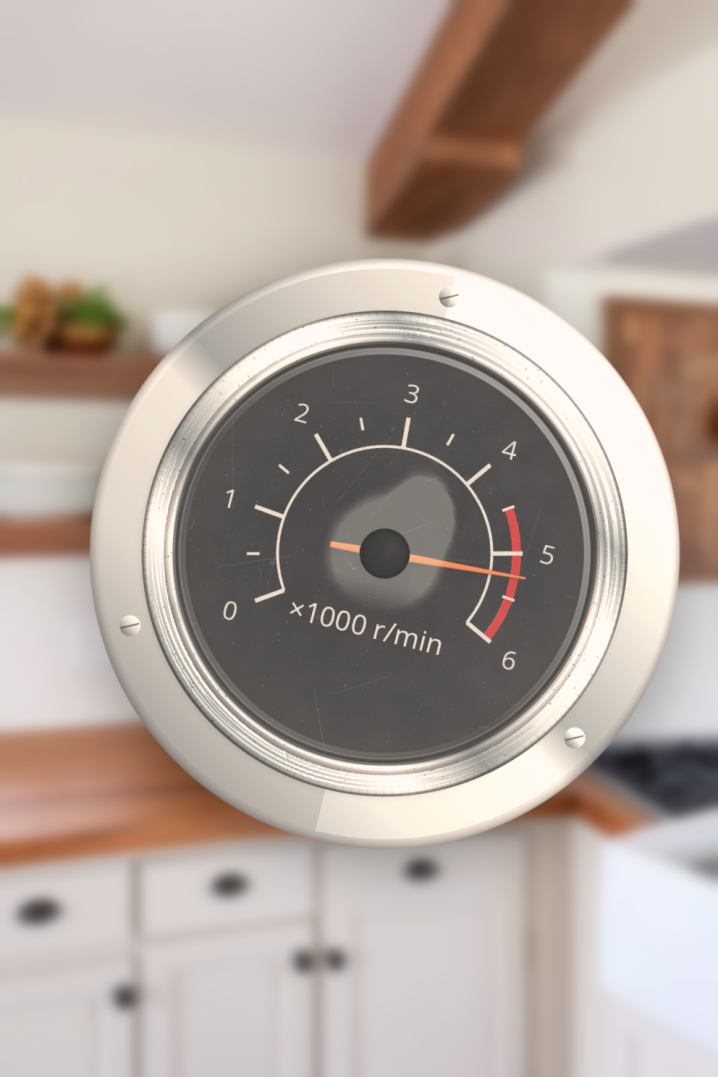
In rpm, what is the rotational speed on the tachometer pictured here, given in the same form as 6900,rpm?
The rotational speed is 5250,rpm
